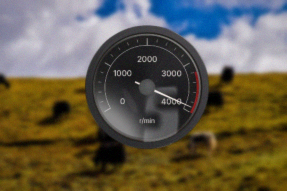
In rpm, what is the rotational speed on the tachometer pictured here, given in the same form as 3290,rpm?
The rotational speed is 3900,rpm
